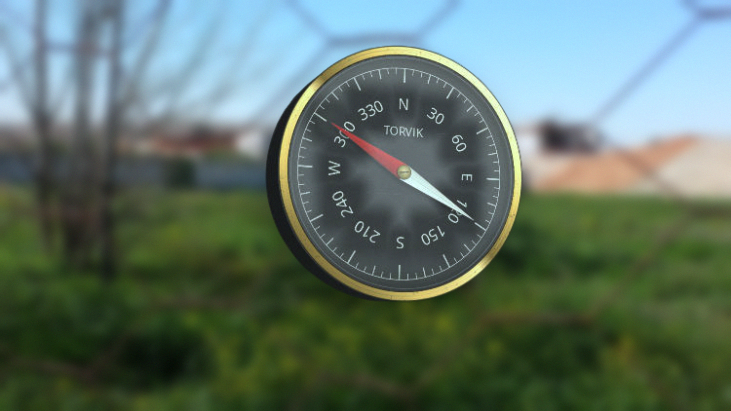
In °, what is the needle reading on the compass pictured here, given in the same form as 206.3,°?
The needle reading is 300,°
